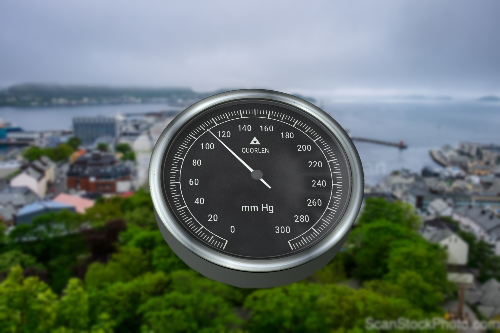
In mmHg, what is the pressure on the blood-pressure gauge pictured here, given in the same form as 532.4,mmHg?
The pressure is 110,mmHg
